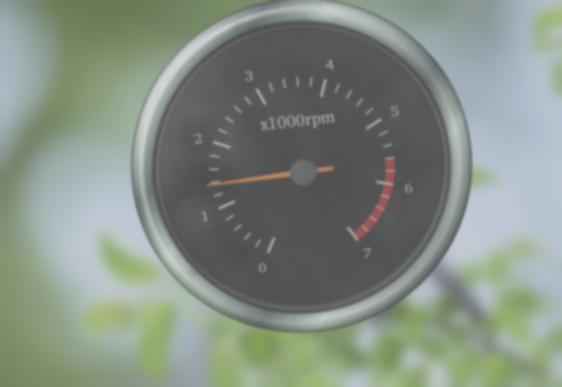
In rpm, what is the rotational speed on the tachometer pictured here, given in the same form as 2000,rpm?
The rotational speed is 1400,rpm
